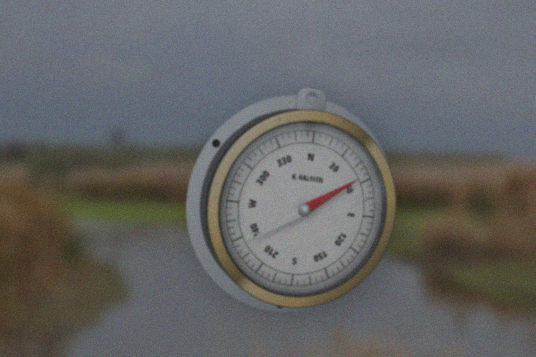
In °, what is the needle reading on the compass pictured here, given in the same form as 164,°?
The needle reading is 55,°
